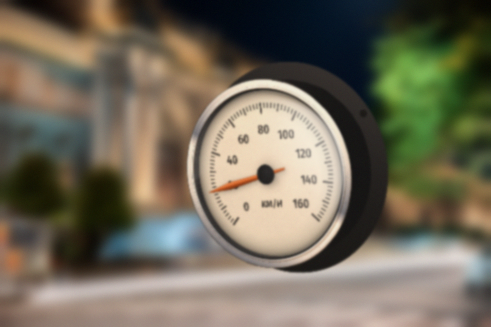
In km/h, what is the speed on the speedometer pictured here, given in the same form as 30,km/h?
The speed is 20,km/h
